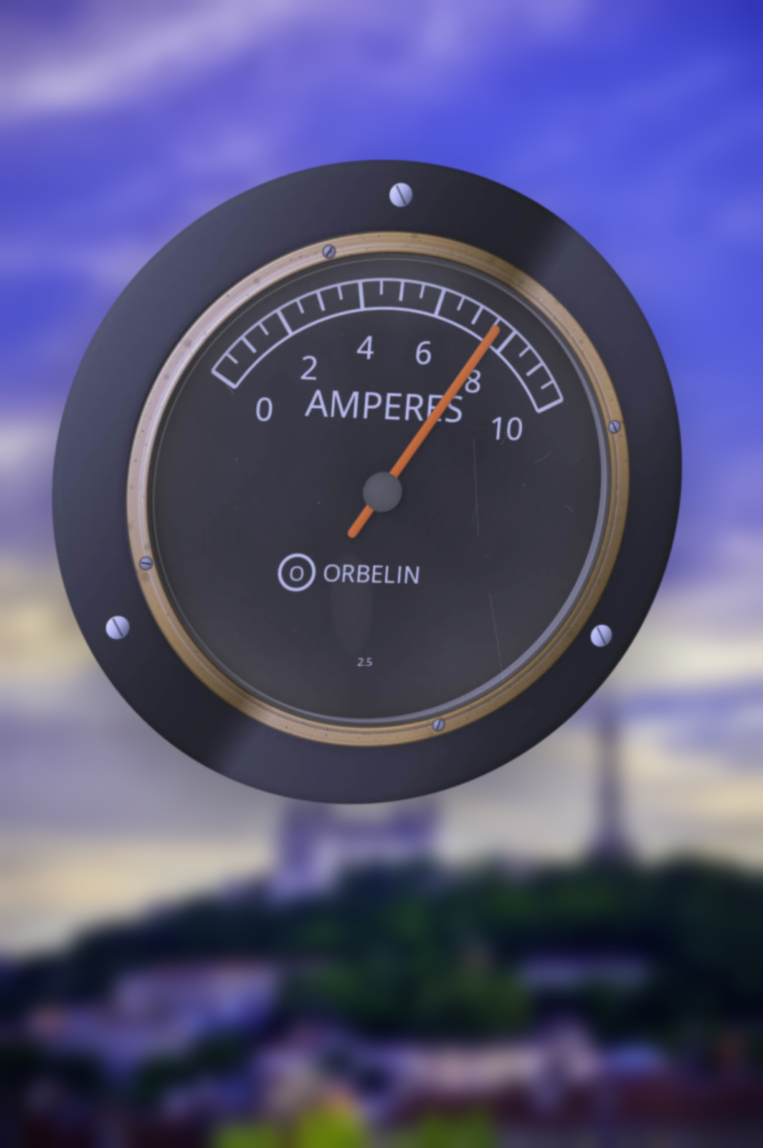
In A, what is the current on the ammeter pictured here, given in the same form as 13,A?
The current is 7.5,A
